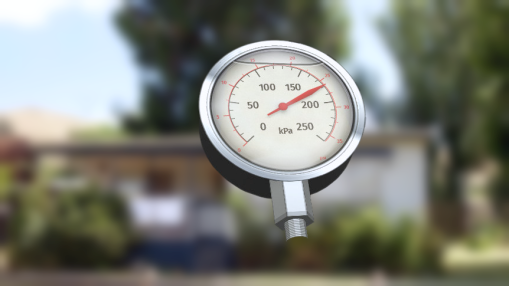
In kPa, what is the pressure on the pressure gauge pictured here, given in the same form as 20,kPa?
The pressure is 180,kPa
